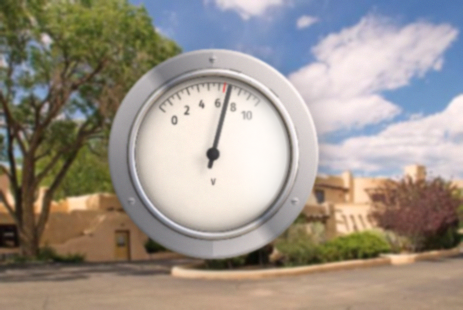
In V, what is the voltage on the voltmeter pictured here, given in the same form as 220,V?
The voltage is 7,V
